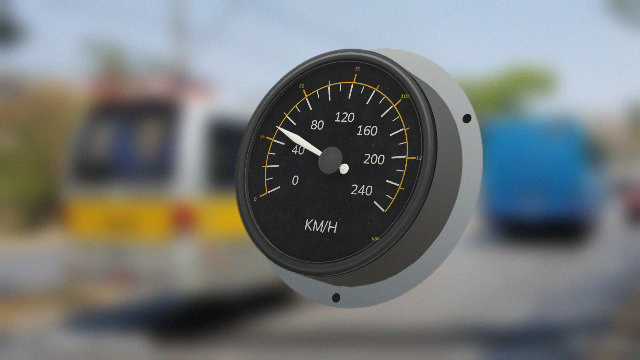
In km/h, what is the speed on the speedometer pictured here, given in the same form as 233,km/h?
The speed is 50,km/h
